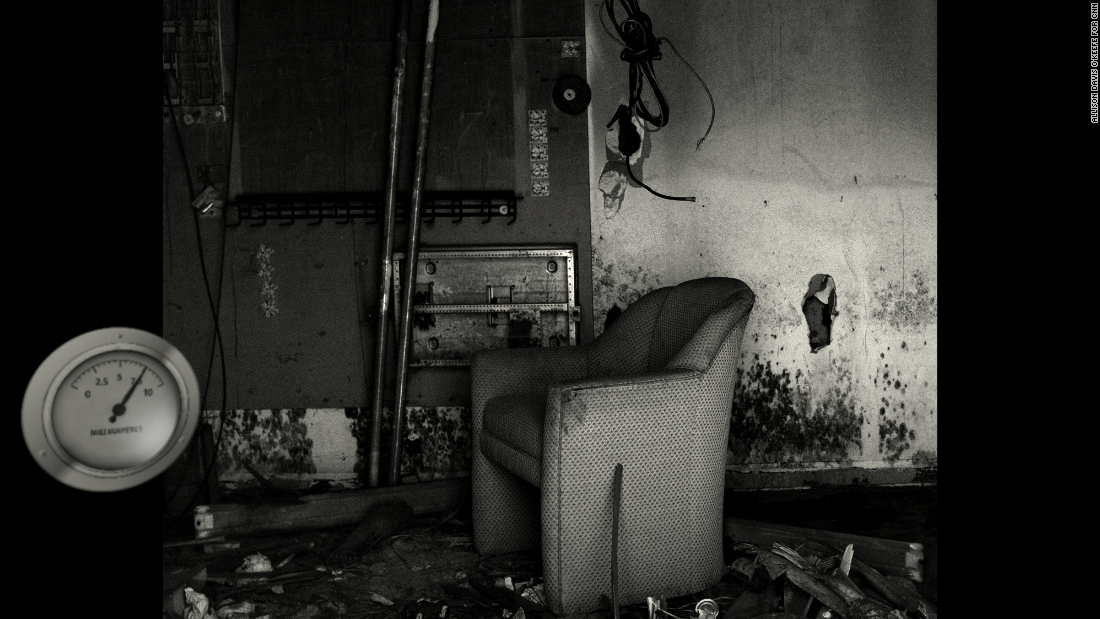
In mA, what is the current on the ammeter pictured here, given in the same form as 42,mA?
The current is 7.5,mA
